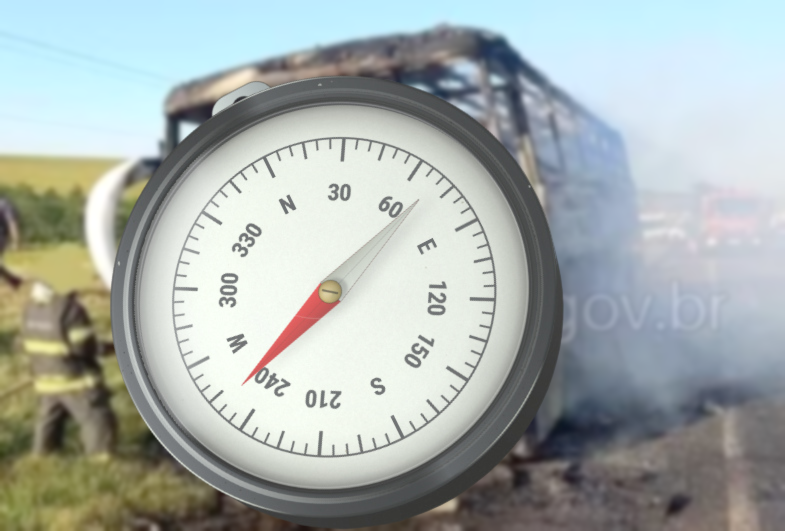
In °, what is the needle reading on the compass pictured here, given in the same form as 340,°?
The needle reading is 250,°
